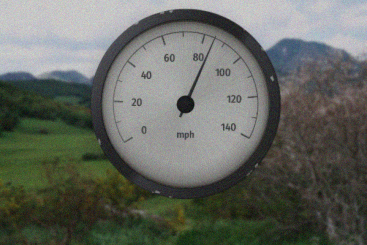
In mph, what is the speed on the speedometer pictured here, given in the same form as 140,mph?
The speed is 85,mph
